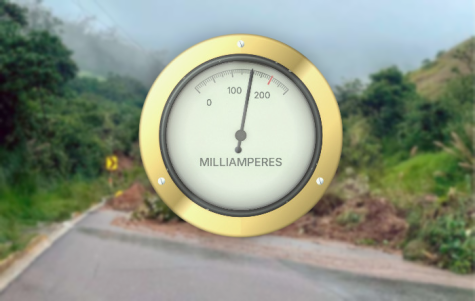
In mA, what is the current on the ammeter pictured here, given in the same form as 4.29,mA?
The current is 150,mA
